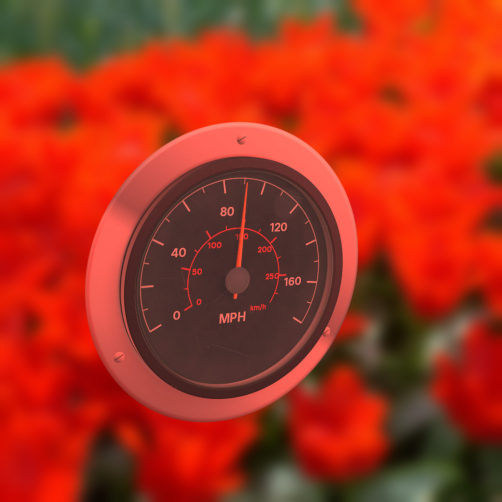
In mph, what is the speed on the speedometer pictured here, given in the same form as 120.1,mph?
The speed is 90,mph
